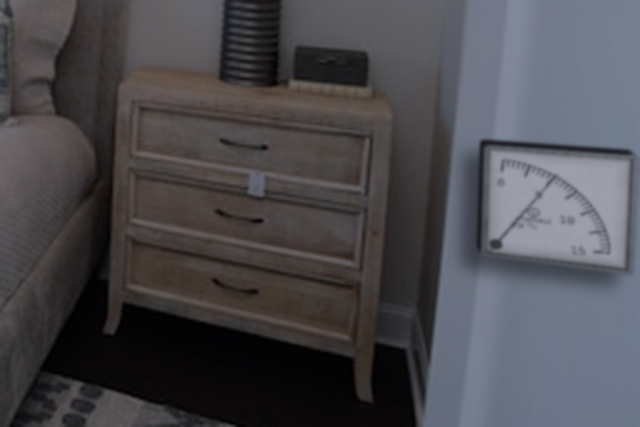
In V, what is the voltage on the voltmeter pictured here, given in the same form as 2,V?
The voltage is 5,V
